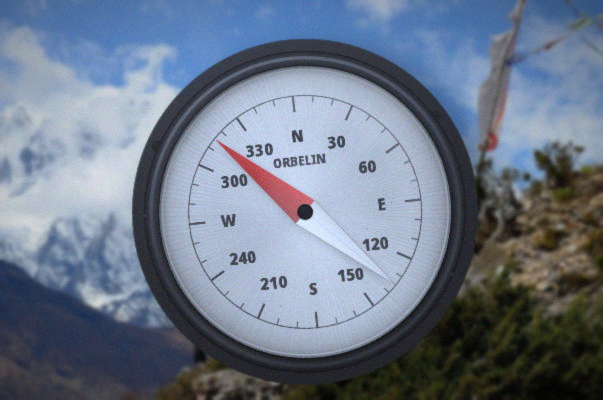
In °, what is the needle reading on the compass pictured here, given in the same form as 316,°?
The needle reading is 315,°
